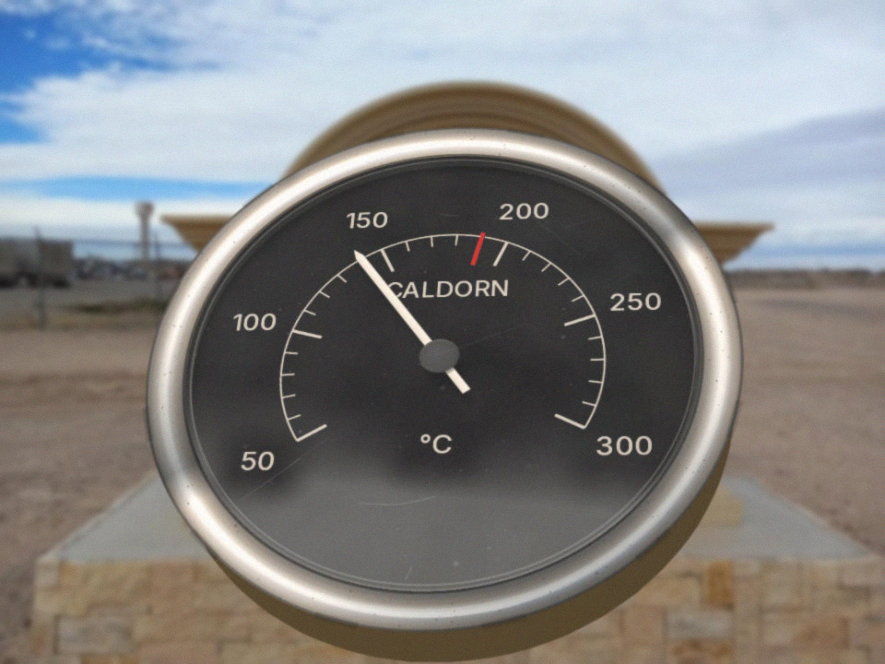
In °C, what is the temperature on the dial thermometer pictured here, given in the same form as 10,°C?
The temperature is 140,°C
